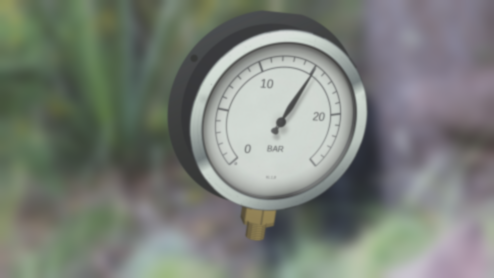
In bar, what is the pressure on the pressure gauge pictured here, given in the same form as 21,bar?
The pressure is 15,bar
